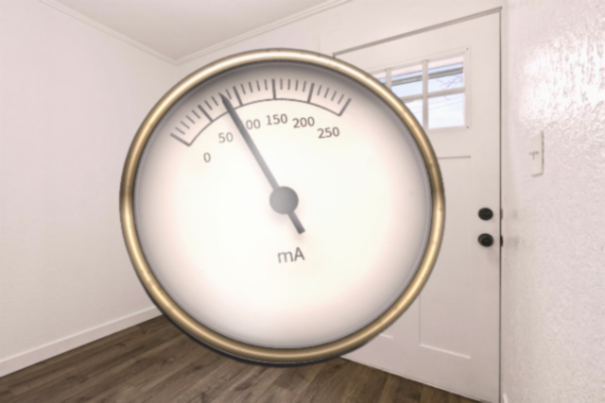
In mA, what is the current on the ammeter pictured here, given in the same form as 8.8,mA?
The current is 80,mA
